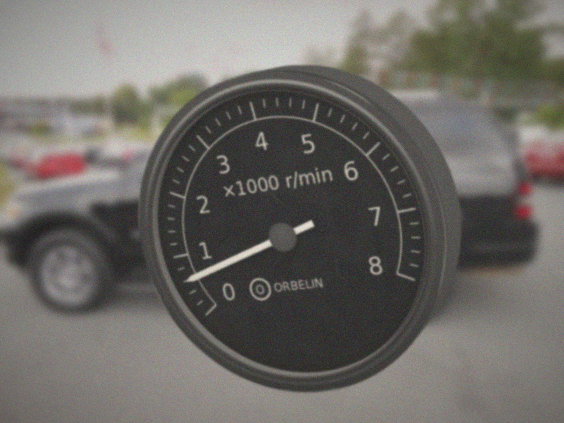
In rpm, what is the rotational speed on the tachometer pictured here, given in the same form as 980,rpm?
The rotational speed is 600,rpm
